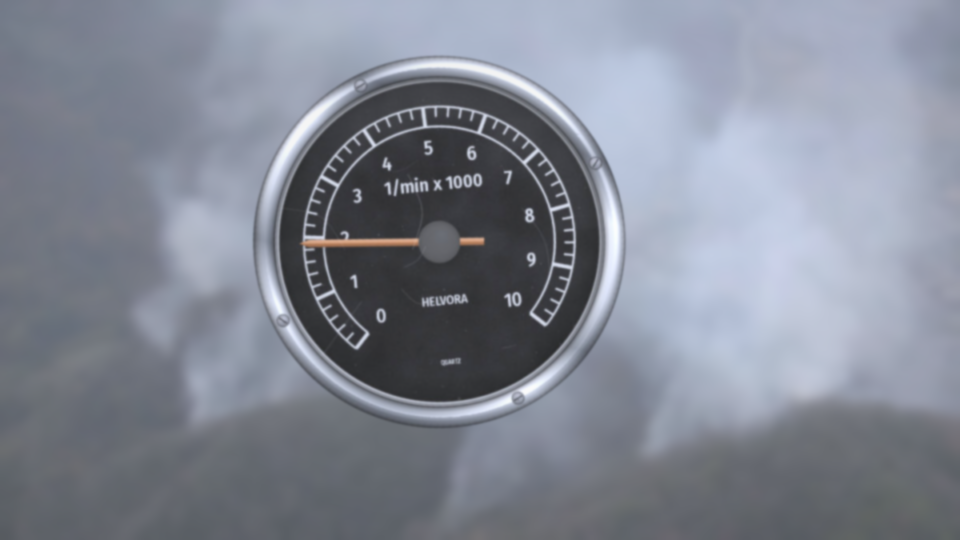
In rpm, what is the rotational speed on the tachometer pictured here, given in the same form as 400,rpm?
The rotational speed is 1900,rpm
